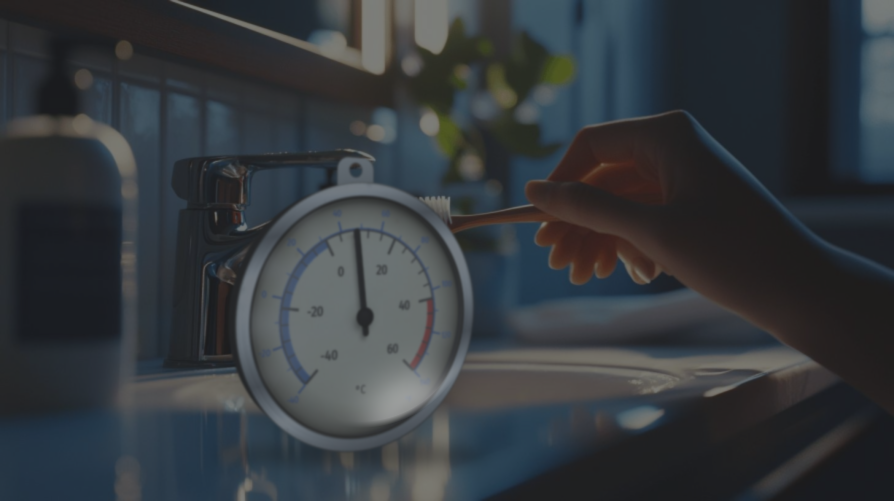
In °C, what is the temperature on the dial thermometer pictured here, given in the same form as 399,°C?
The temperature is 8,°C
